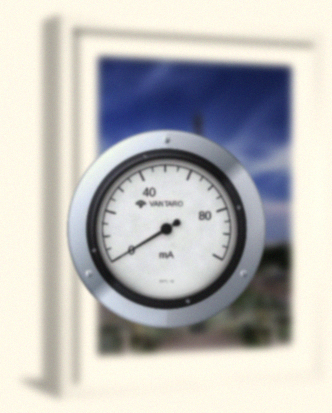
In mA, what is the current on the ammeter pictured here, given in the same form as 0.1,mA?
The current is 0,mA
